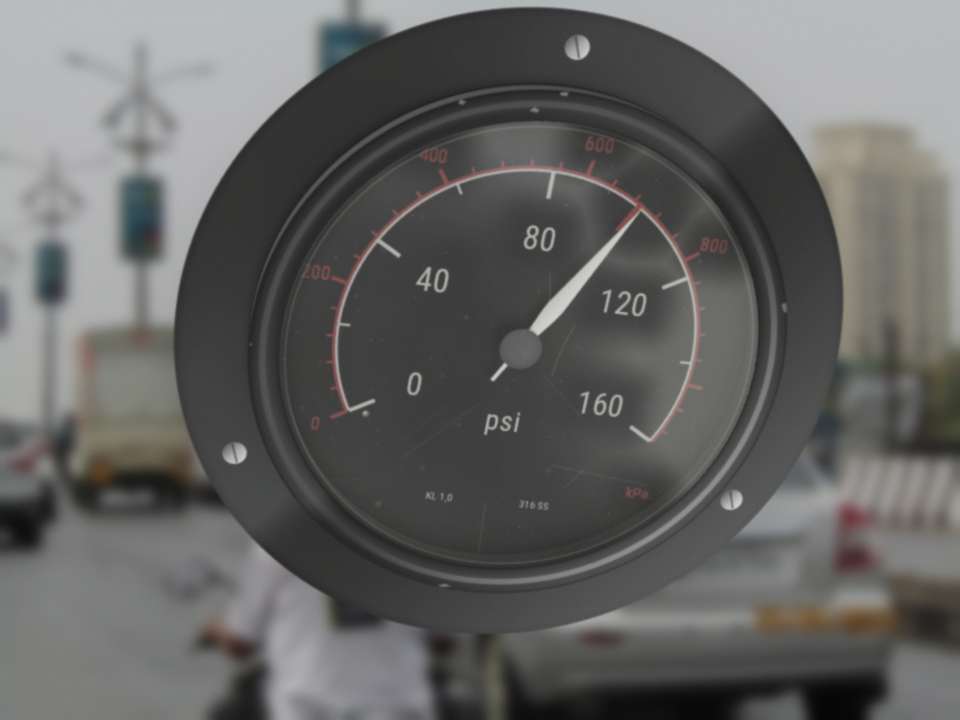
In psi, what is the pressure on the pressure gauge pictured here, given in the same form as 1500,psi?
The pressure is 100,psi
